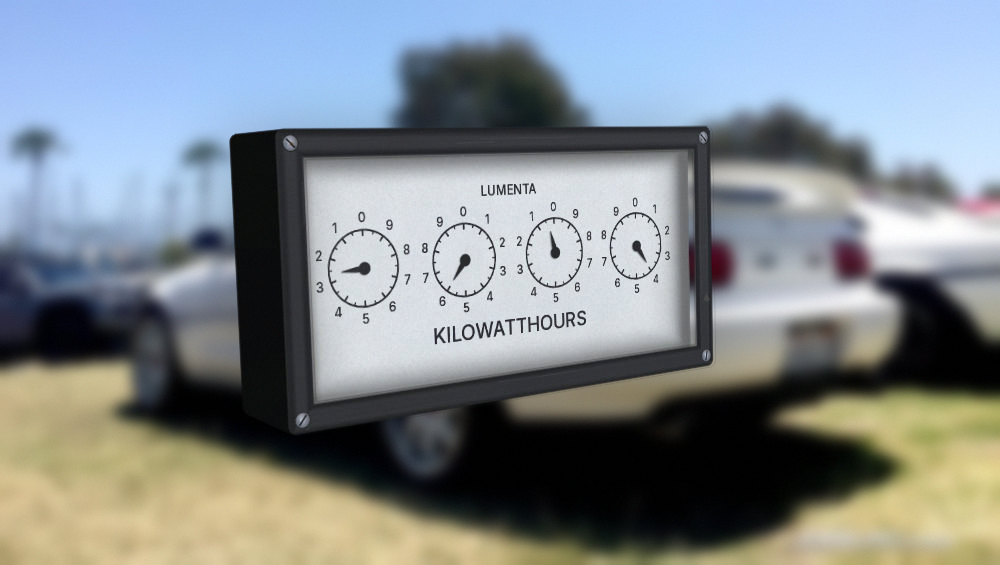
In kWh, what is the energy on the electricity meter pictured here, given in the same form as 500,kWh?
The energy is 2604,kWh
